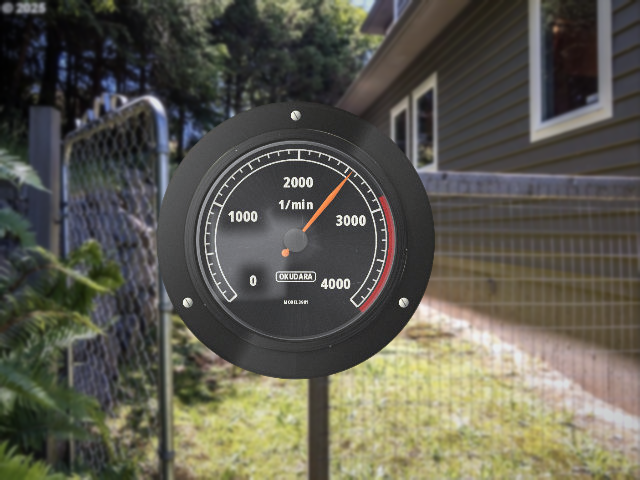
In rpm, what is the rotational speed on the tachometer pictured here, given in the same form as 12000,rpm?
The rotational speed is 2550,rpm
